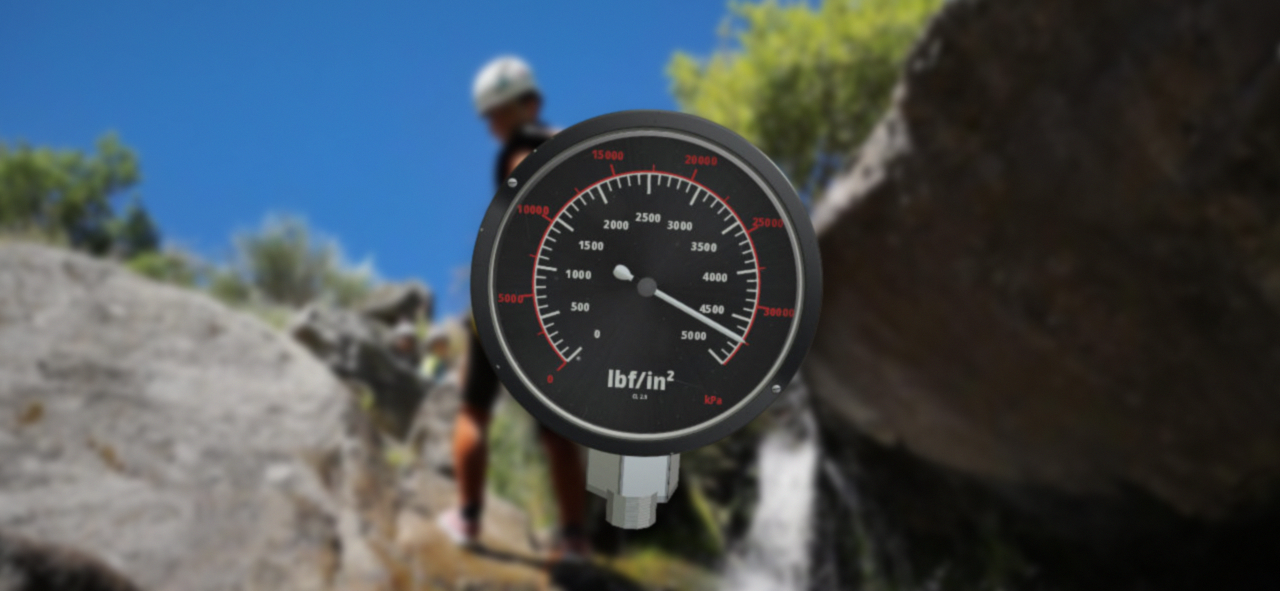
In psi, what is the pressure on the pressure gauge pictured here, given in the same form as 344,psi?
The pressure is 4700,psi
